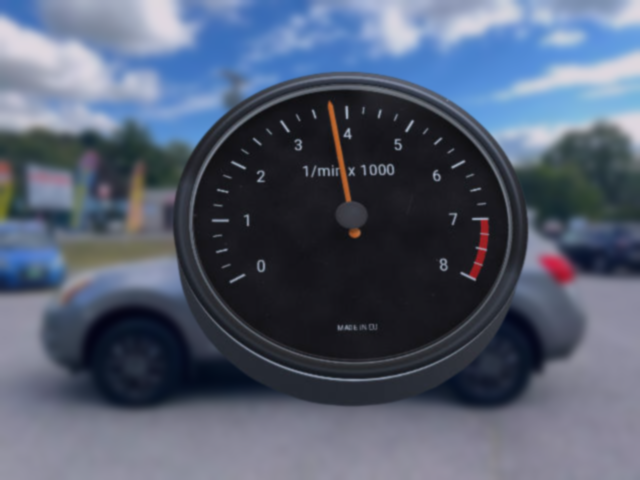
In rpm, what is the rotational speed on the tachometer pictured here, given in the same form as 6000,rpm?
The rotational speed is 3750,rpm
